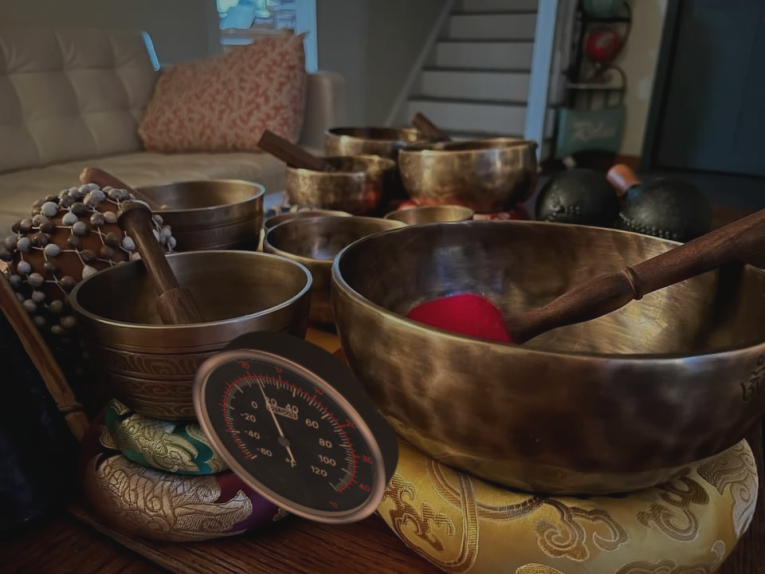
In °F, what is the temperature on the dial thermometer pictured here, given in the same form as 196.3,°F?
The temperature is 20,°F
